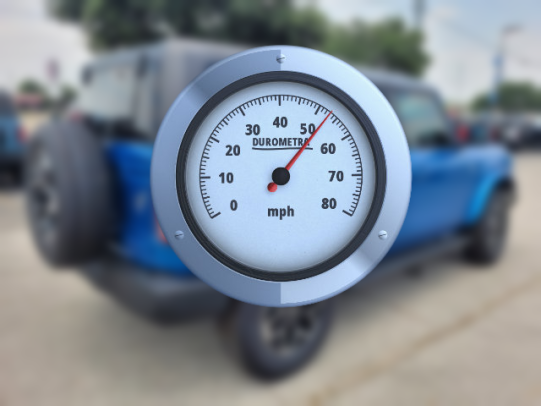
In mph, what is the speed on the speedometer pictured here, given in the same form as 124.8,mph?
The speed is 53,mph
